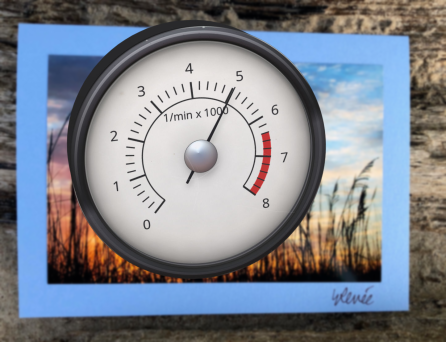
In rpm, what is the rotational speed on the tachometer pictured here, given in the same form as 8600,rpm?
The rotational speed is 5000,rpm
